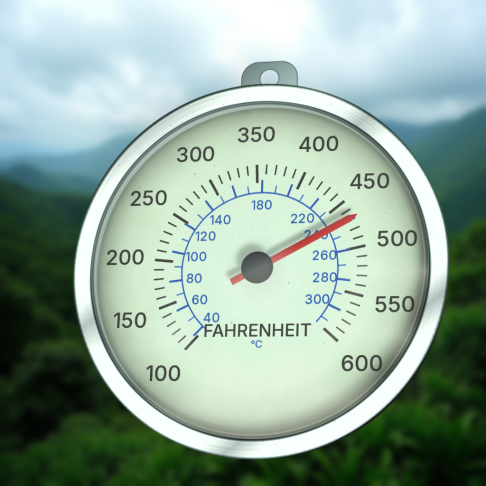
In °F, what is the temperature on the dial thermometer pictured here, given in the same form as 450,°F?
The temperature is 470,°F
